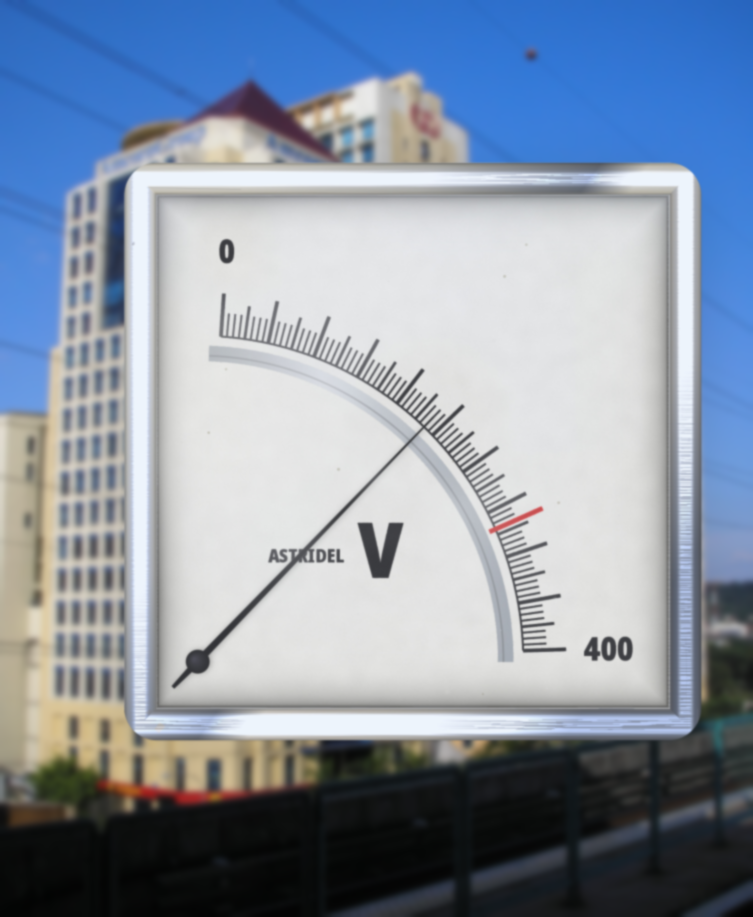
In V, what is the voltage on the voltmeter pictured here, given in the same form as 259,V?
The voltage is 190,V
